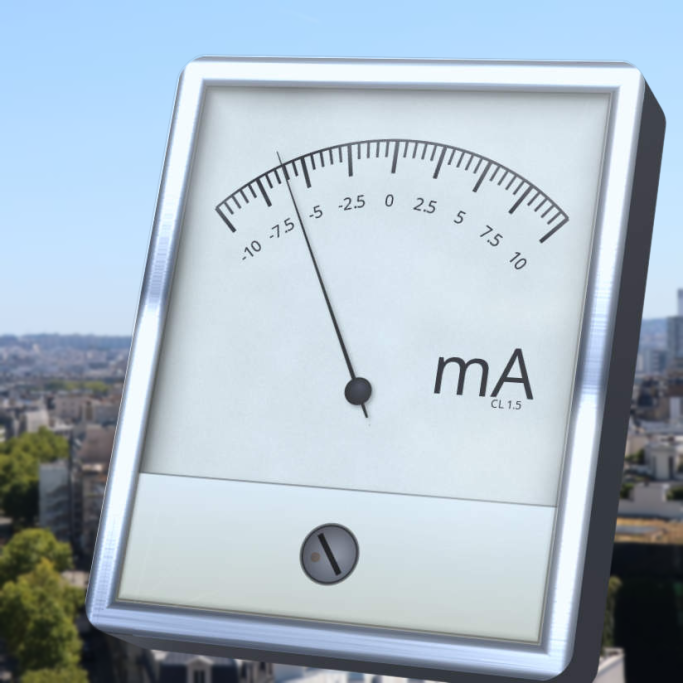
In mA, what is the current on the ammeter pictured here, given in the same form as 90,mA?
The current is -6,mA
